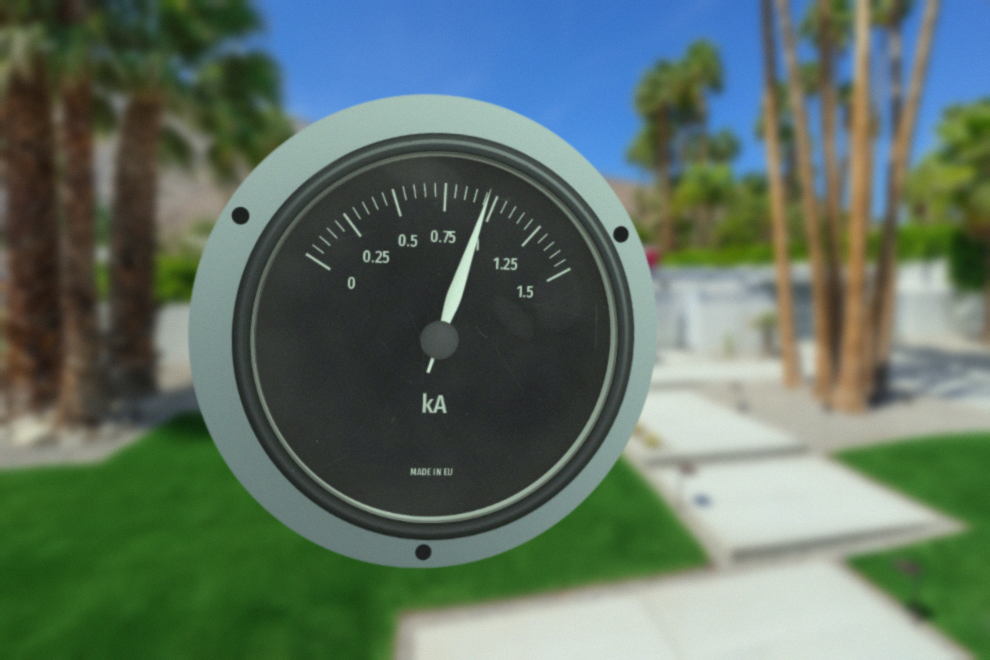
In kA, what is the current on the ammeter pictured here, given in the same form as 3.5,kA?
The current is 0.95,kA
